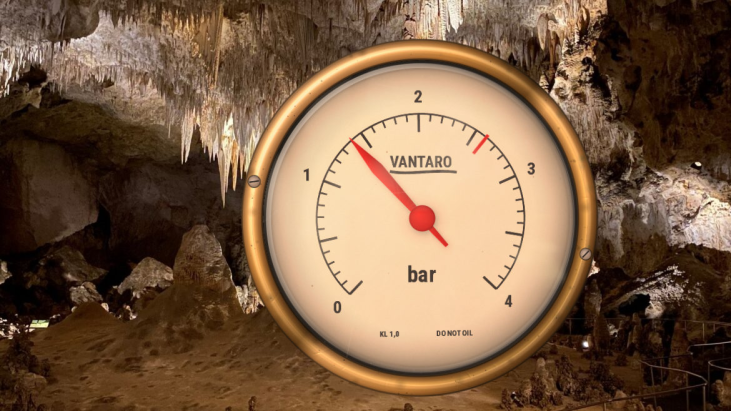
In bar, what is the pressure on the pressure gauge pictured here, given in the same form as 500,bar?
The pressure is 1.4,bar
